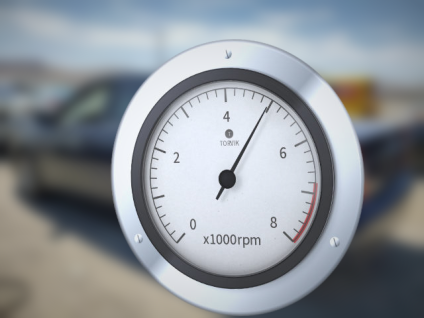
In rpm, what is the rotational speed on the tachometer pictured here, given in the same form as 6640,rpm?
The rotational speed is 5000,rpm
